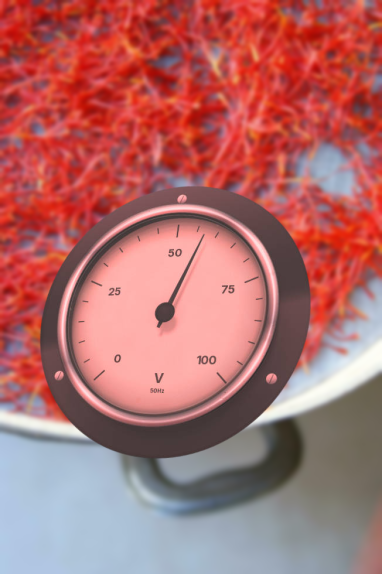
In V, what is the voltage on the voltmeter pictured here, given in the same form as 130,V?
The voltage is 57.5,V
